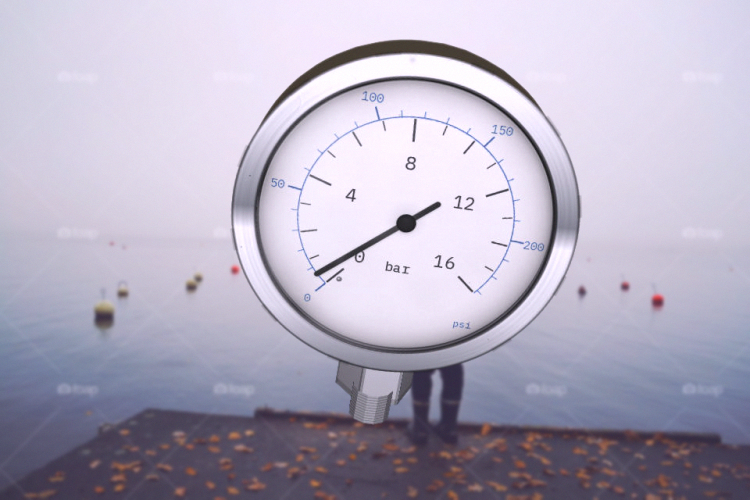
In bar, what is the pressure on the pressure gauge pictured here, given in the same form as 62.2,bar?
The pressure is 0.5,bar
